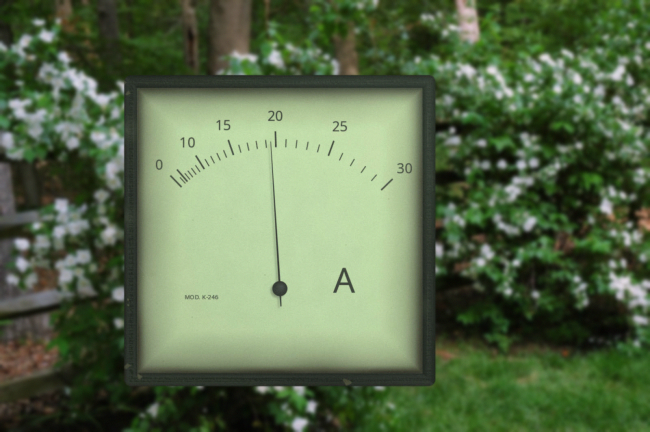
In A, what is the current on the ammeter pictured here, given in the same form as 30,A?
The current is 19.5,A
